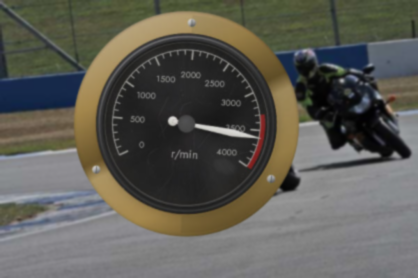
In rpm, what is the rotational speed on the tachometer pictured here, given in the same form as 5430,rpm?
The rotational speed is 3600,rpm
